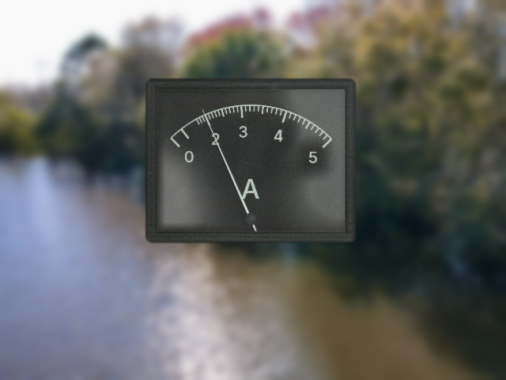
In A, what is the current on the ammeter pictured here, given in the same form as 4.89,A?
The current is 2,A
